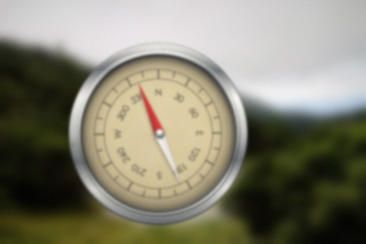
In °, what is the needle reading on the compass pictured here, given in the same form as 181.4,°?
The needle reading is 337.5,°
